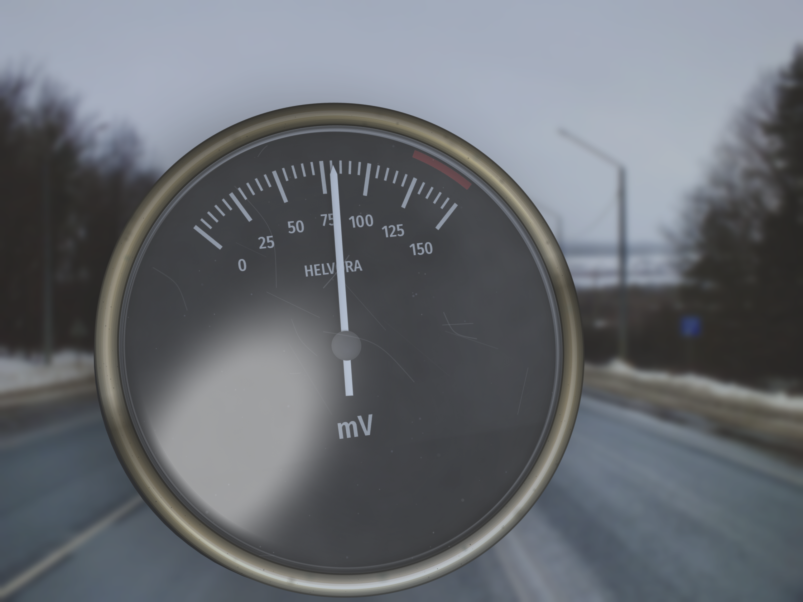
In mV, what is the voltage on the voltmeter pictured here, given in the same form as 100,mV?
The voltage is 80,mV
